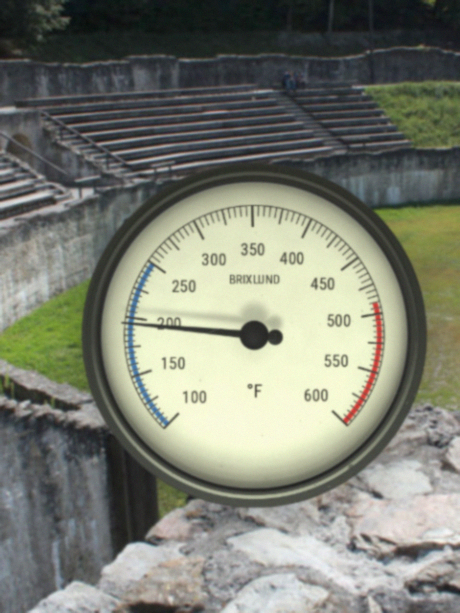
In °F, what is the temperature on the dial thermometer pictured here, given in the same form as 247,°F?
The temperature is 195,°F
